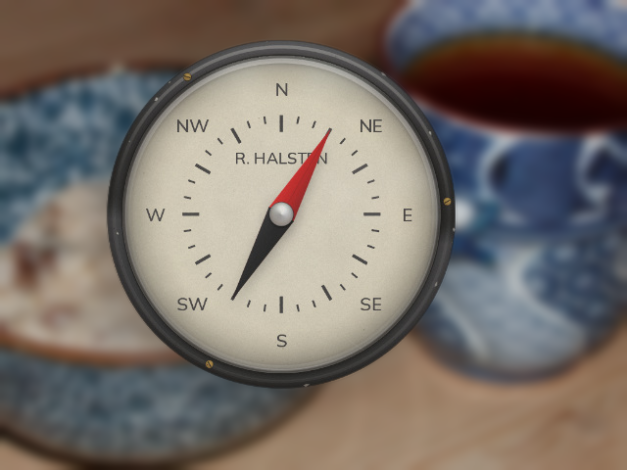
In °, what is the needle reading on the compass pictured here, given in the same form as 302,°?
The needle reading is 30,°
